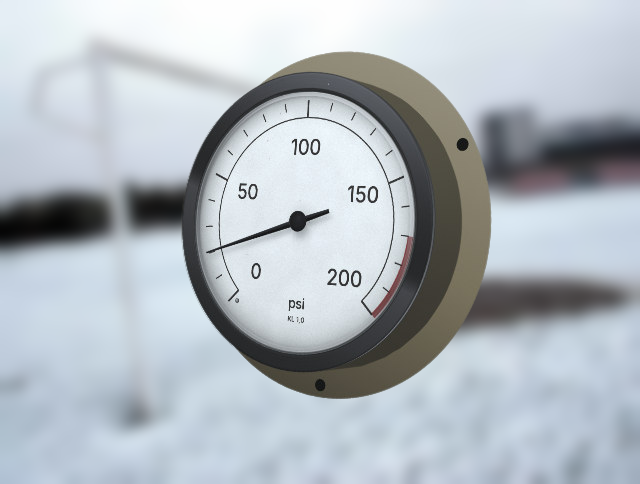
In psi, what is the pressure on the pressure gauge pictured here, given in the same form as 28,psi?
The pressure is 20,psi
